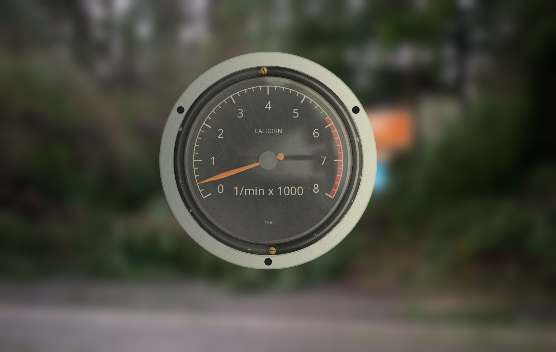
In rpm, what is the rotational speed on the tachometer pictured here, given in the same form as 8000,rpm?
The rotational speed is 400,rpm
